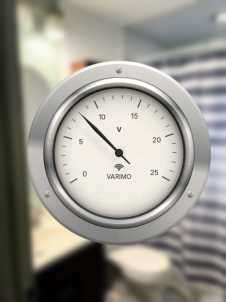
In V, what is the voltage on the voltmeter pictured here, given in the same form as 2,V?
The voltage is 8,V
